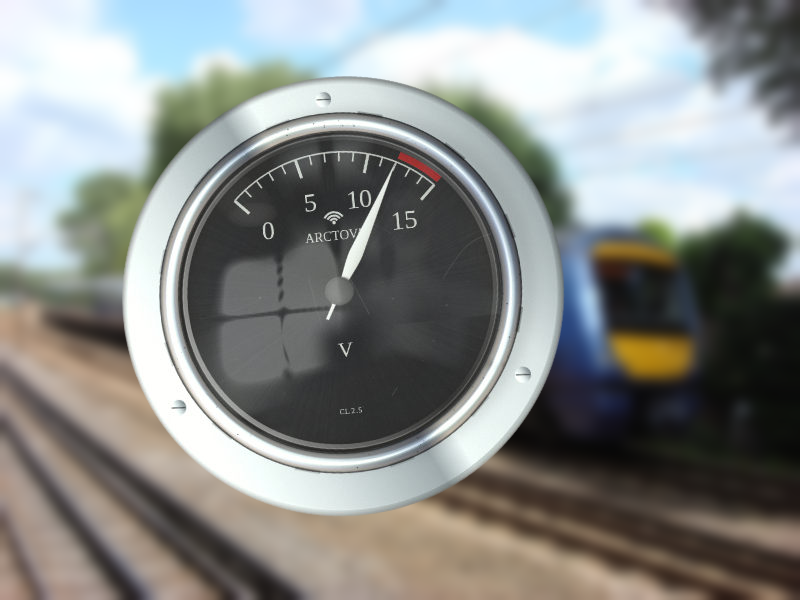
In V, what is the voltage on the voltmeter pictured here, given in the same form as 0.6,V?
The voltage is 12,V
